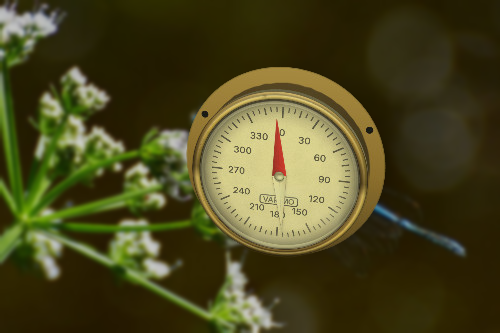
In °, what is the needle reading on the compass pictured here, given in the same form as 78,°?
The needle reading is 355,°
